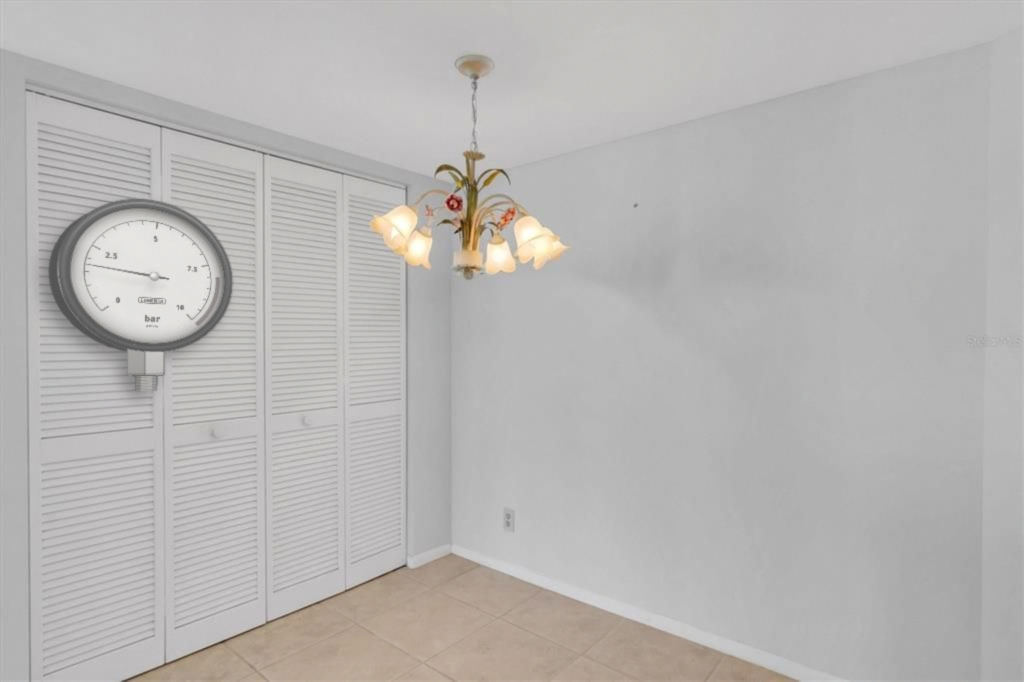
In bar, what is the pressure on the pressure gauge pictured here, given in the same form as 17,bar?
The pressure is 1.75,bar
